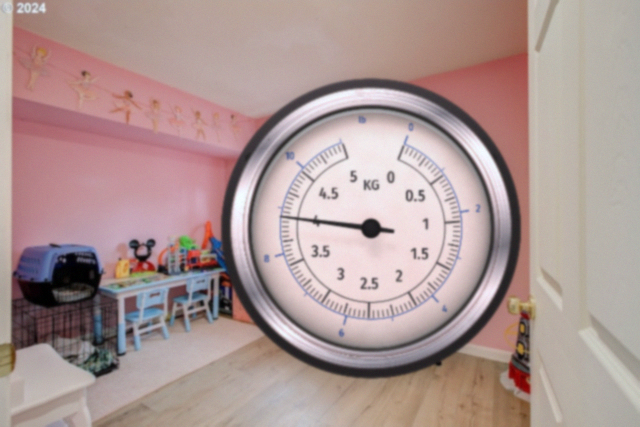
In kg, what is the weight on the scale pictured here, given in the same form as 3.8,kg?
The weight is 4,kg
